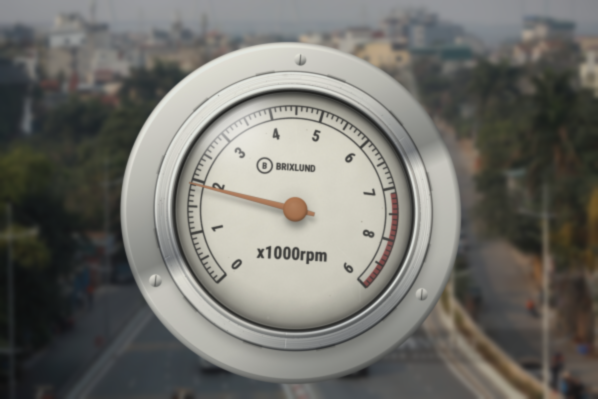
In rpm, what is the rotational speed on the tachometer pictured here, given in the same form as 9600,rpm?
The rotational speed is 1900,rpm
